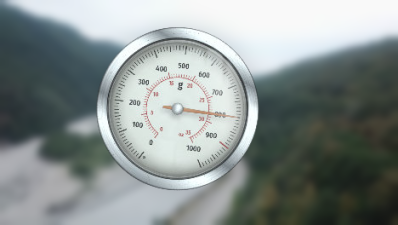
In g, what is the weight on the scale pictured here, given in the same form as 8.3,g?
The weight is 800,g
